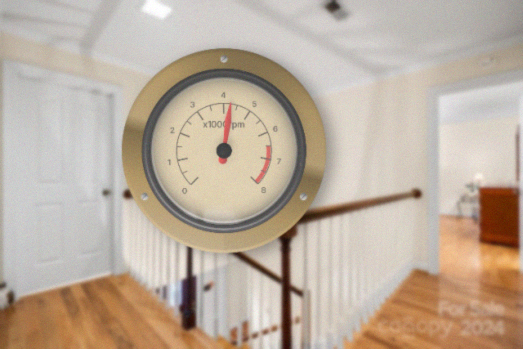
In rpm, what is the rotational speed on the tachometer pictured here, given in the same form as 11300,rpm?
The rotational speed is 4250,rpm
